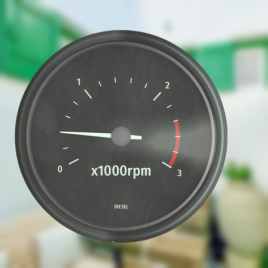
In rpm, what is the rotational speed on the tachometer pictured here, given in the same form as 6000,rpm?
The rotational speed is 400,rpm
